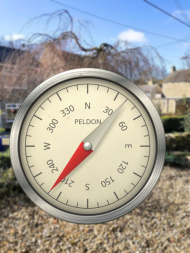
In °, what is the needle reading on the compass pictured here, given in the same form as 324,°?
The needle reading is 220,°
